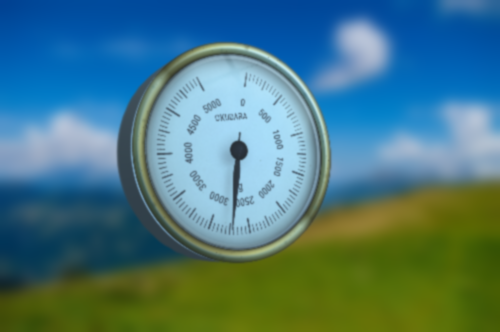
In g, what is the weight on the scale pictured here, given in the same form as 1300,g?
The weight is 2750,g
